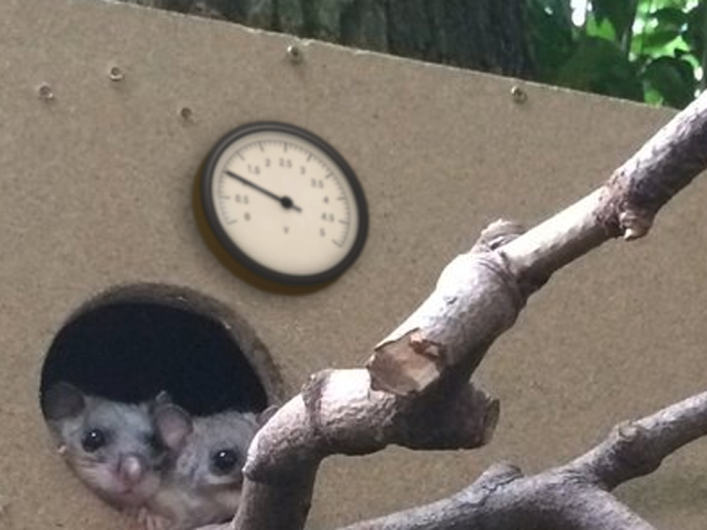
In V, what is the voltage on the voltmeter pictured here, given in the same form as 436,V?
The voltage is 1,V
